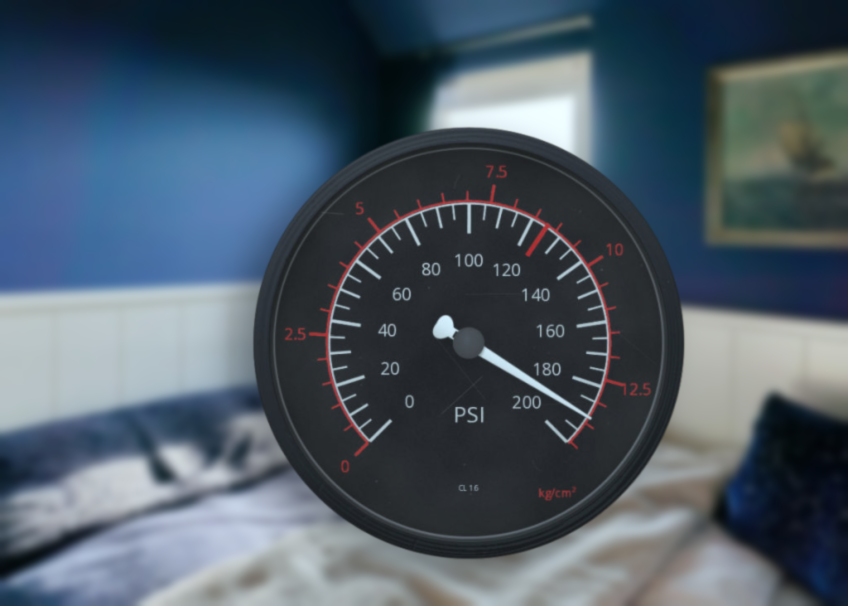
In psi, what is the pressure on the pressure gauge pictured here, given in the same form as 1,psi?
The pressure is 190,psi
